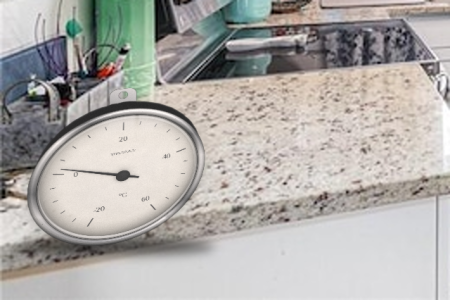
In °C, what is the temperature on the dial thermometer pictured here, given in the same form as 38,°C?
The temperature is 2,°C
